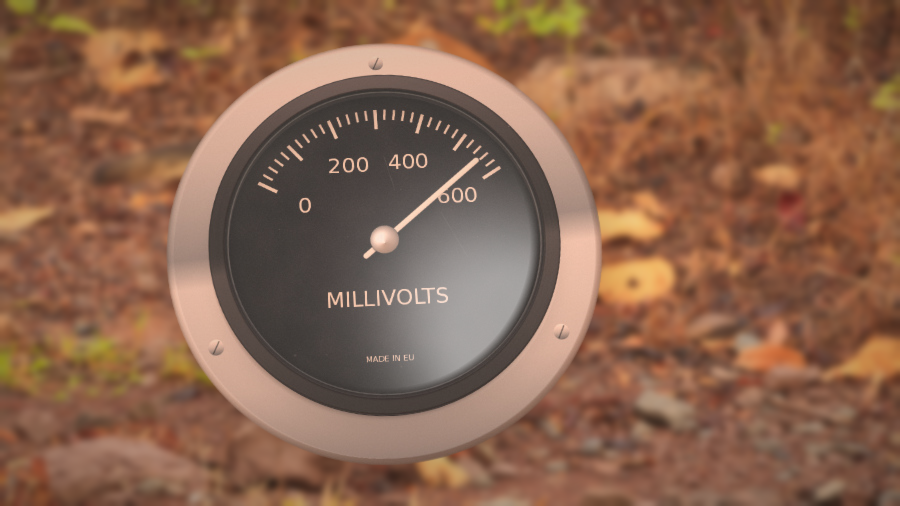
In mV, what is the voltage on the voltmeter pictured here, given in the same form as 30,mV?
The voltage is 560,mV
